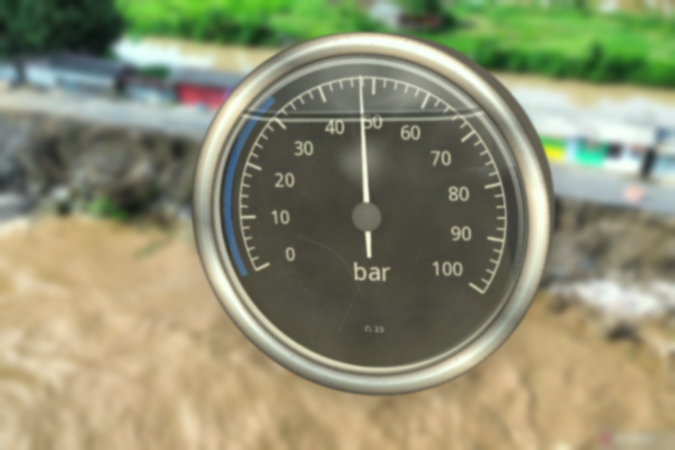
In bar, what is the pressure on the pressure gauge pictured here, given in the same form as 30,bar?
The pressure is 48,bar
